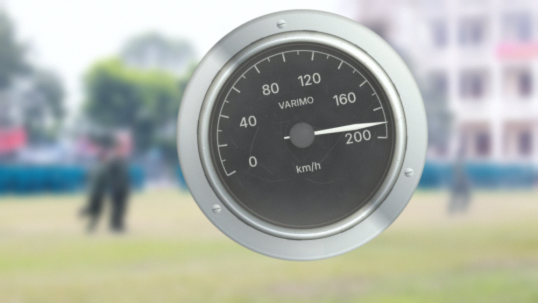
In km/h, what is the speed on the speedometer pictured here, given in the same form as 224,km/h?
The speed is 190,km/h
